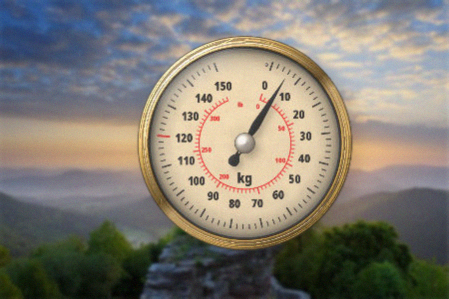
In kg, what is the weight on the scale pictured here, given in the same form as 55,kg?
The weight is 6,kg
